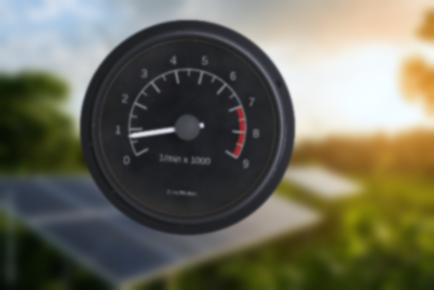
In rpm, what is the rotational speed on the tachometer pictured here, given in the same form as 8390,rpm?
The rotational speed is 750,rpm
